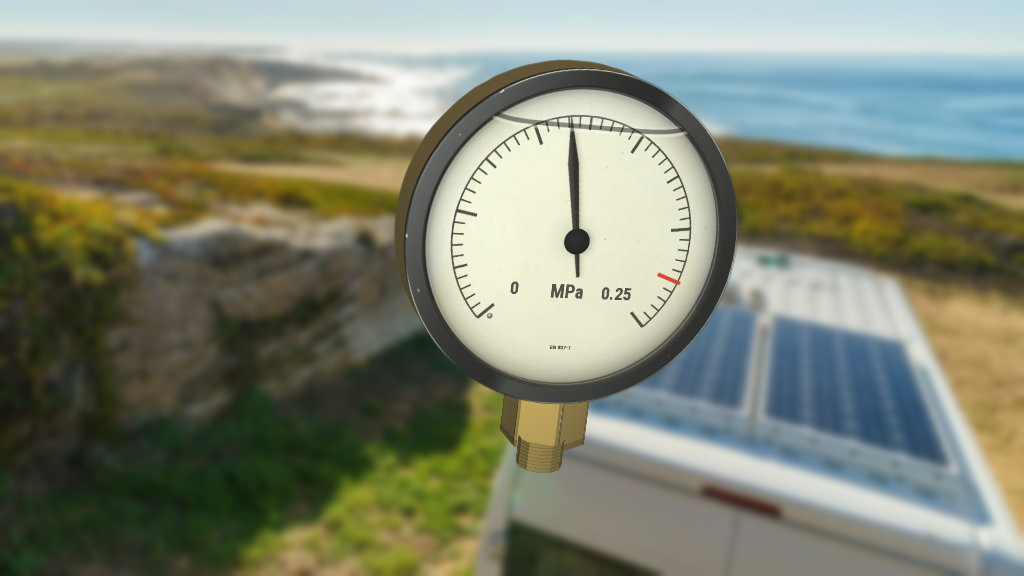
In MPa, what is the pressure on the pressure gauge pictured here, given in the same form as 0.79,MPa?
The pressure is 0.115,MPa
